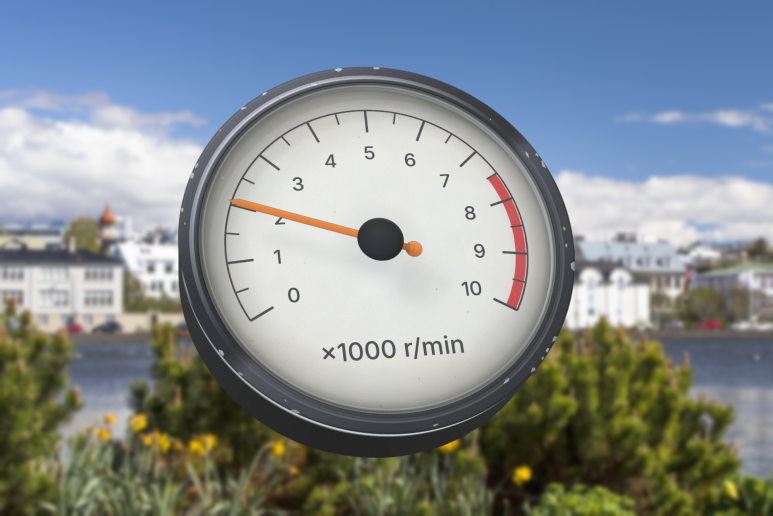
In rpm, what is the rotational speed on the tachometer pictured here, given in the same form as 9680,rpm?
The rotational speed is 2000,rpm
